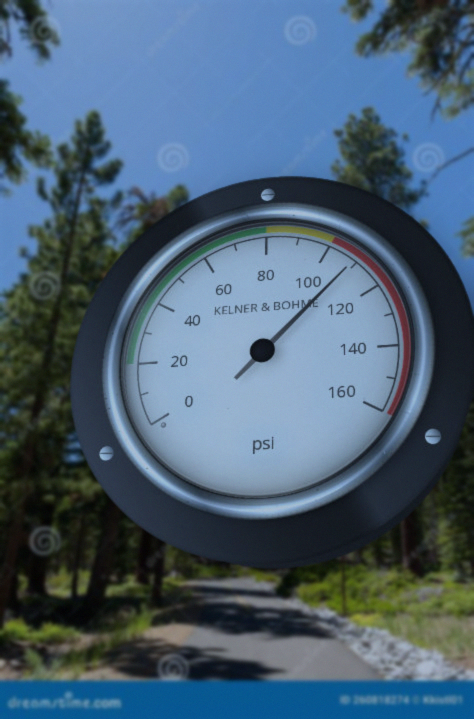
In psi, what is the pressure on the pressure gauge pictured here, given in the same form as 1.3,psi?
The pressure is 110,psi
